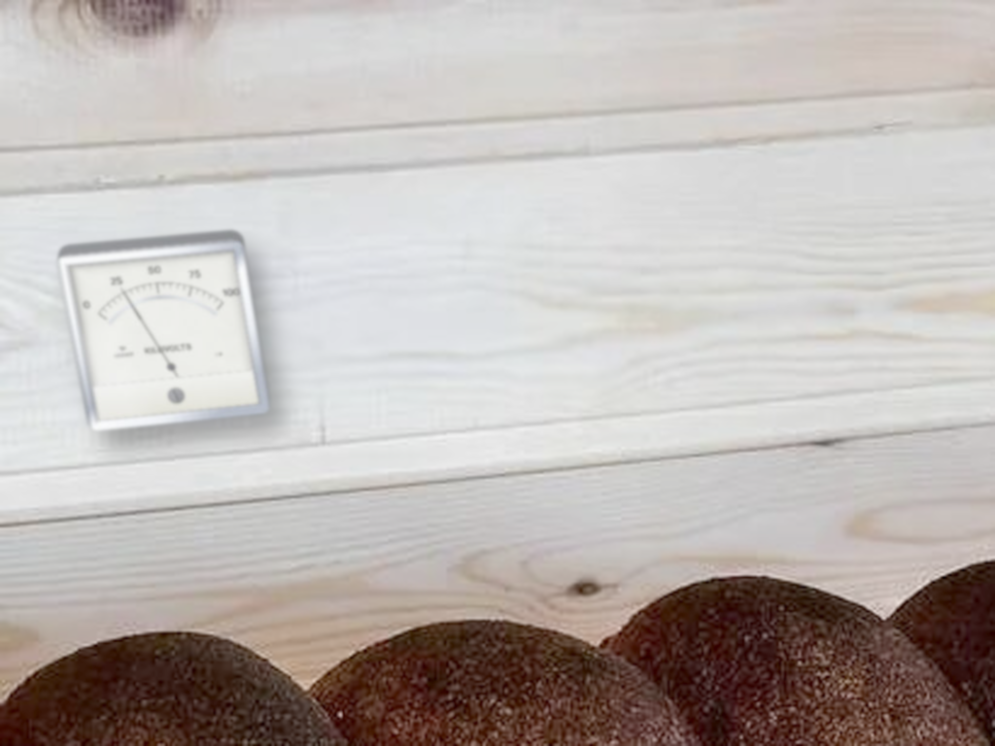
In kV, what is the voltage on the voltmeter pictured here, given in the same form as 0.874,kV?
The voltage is 25,kV
